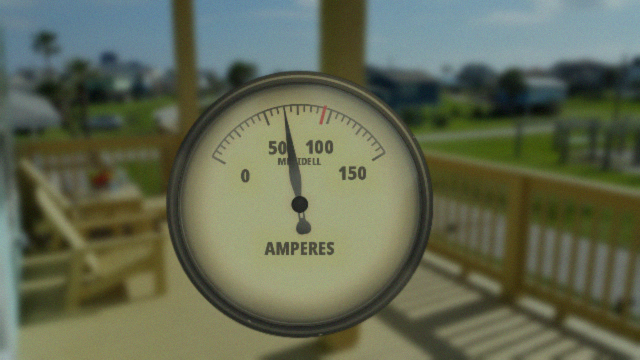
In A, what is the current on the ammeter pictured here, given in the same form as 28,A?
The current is 65,A
